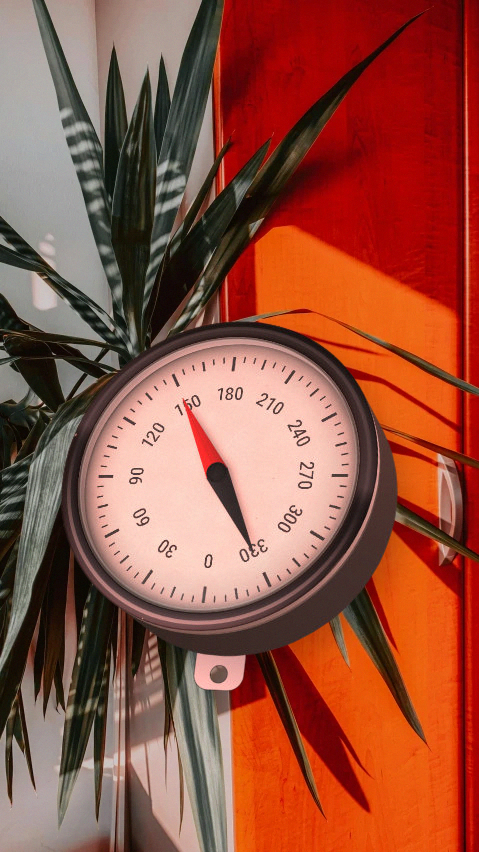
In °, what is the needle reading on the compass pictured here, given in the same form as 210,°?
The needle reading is 150,°
